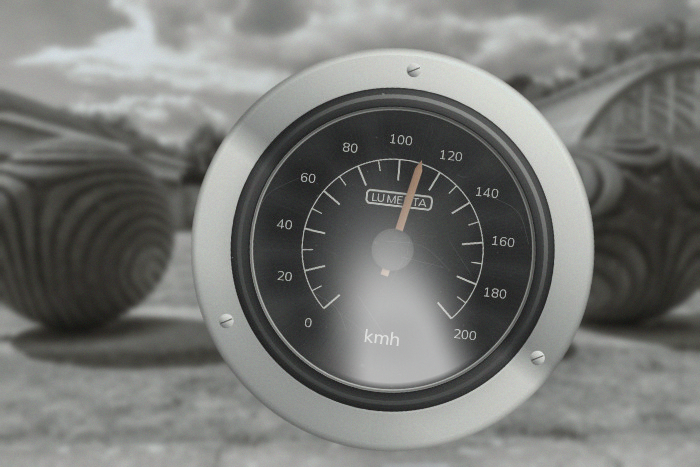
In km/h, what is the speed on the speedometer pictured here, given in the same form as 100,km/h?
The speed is 110,km/h
